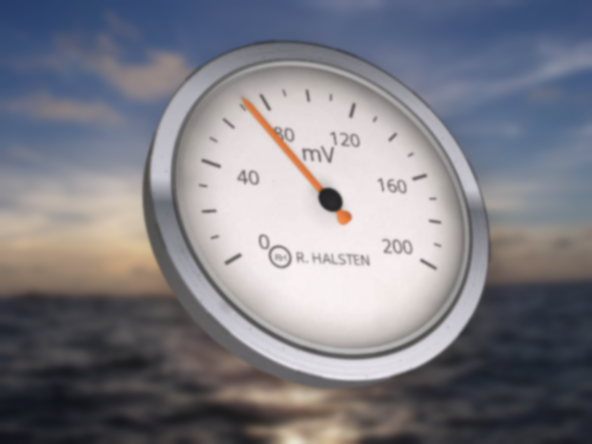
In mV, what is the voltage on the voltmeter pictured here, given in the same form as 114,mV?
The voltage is 70,mV
